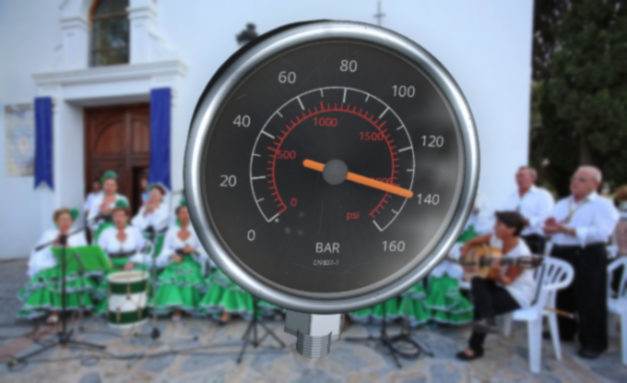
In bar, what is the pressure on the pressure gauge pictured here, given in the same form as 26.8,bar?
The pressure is 140,bar
